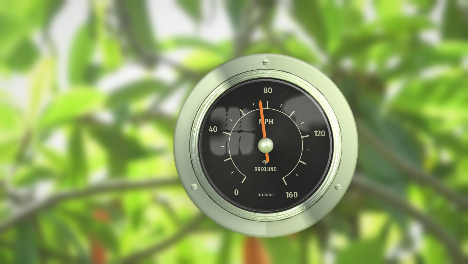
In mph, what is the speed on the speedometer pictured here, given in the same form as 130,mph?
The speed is 75,mph
